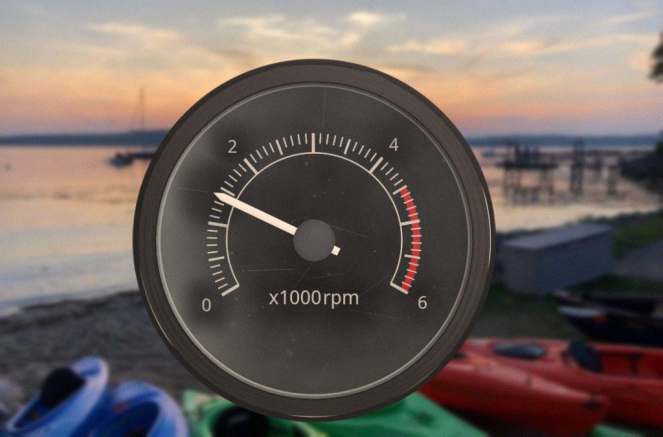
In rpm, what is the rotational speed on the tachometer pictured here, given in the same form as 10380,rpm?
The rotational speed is 1400,rpm
